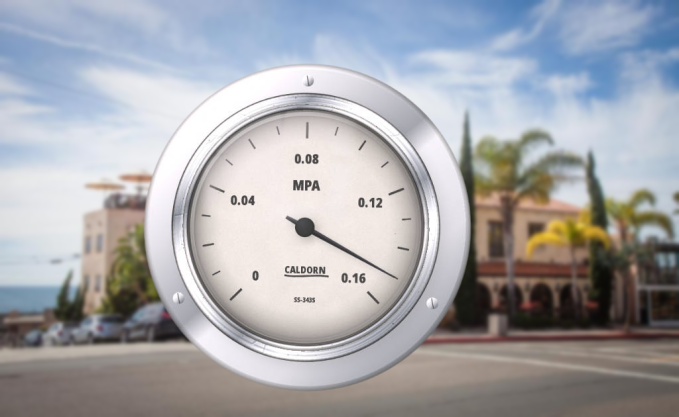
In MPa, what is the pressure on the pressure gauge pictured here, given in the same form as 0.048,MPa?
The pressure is 0.15,MPa
